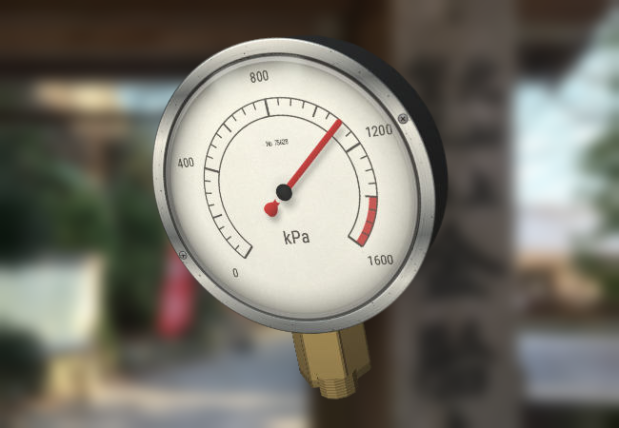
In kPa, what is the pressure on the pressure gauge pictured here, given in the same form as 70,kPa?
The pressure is 1100,kPa
